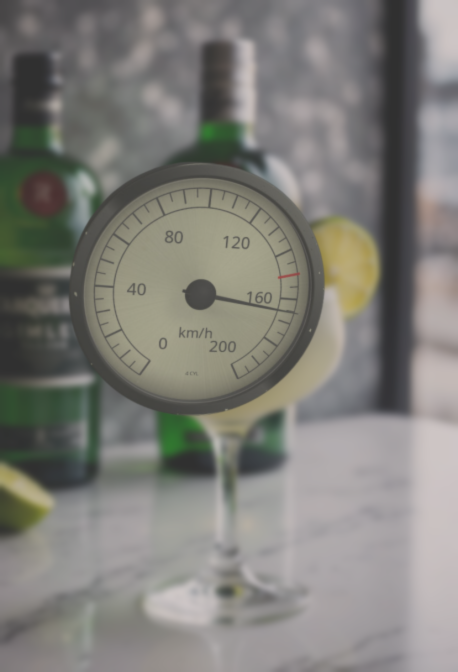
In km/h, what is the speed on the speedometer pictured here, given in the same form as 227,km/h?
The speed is 165,km/h
